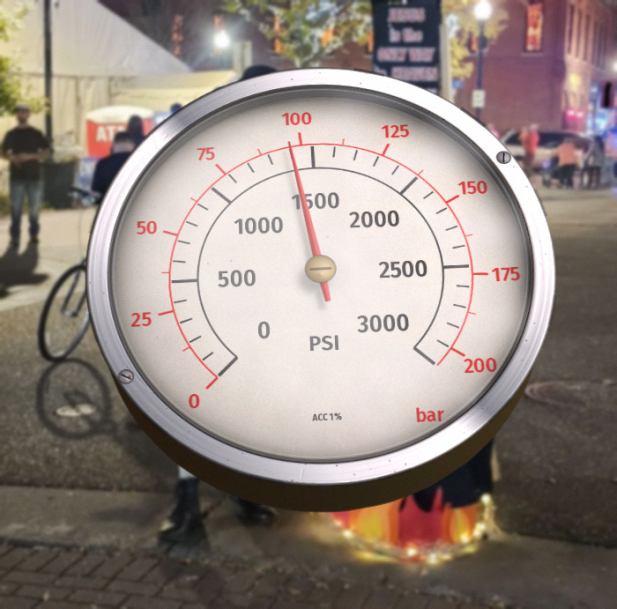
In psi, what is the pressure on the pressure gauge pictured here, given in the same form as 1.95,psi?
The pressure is 1400,psi
